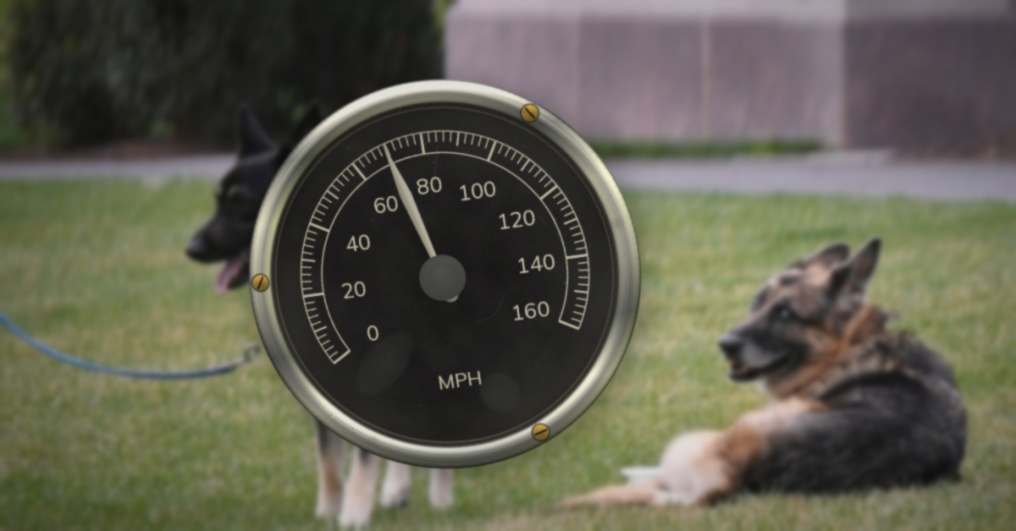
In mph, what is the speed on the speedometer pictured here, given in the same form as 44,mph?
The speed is 70,mph
